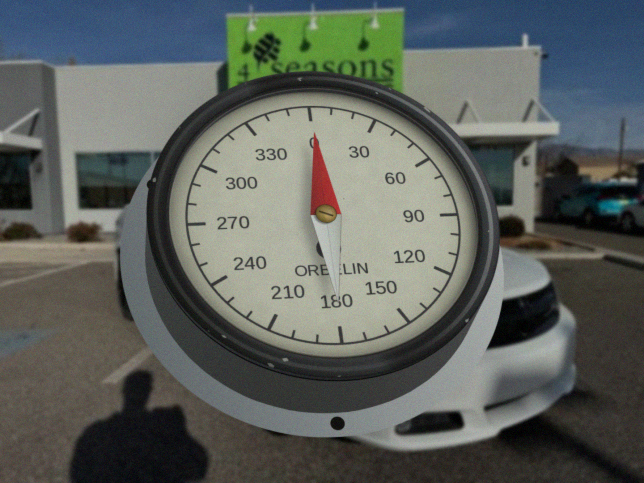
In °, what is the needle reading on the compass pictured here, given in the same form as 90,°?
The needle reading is 0,°
